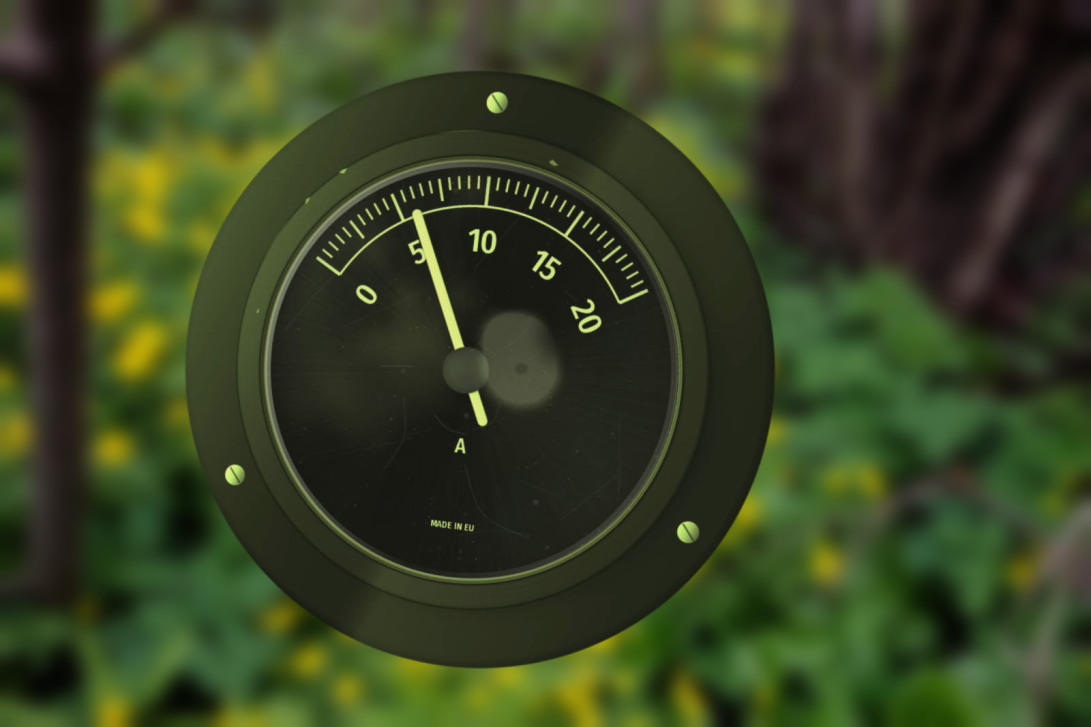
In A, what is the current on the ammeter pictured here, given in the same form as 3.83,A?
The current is 6,A
